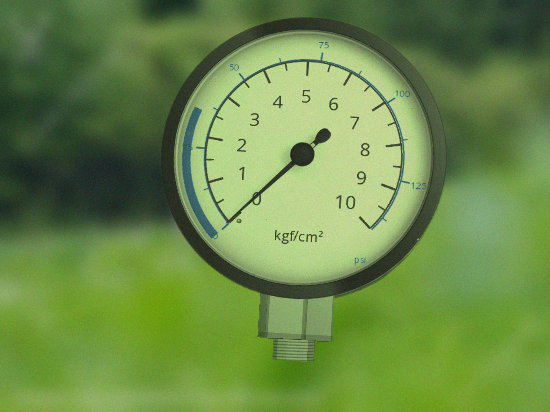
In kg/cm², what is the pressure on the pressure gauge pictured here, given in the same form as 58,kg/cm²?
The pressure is 0,kg/cm²
